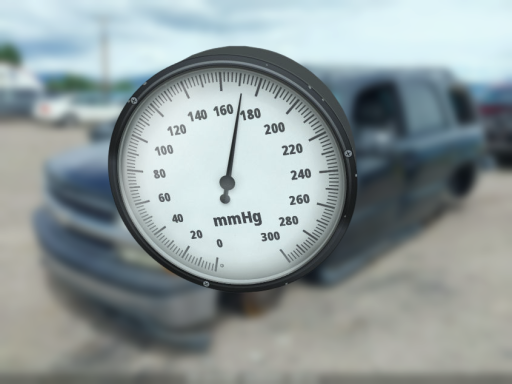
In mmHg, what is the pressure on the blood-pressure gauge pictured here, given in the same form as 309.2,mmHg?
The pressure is 172,mmHg
